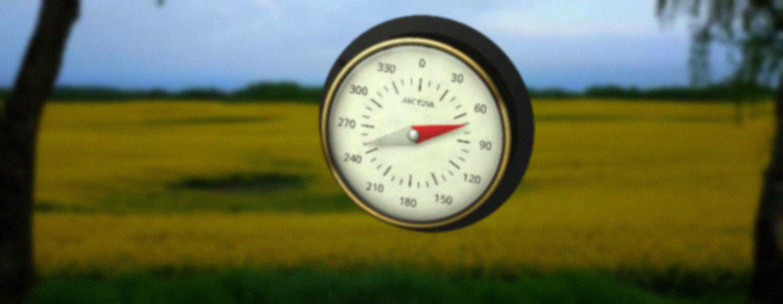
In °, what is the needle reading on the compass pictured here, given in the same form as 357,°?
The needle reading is 70,°
